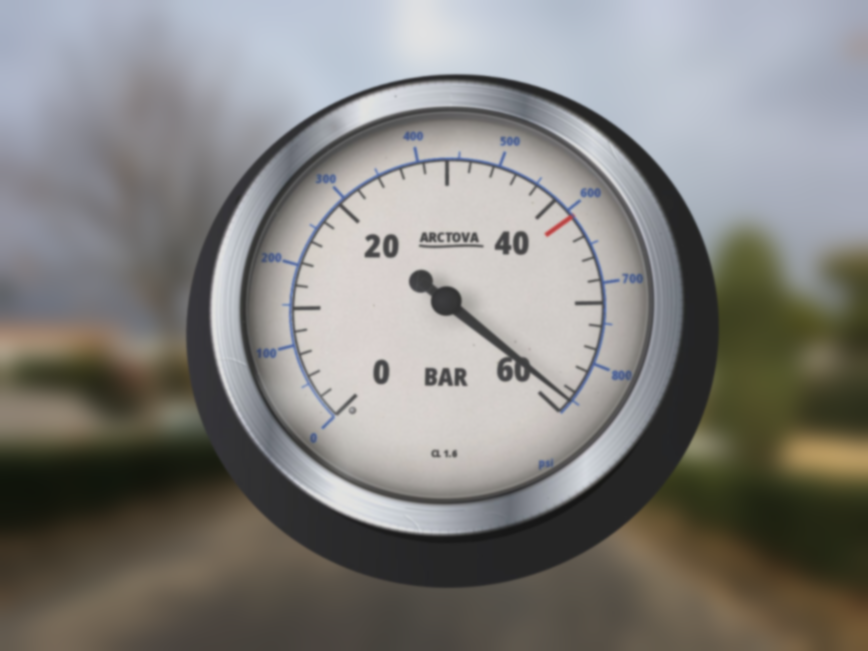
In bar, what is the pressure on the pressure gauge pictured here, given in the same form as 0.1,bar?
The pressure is 59,bar
